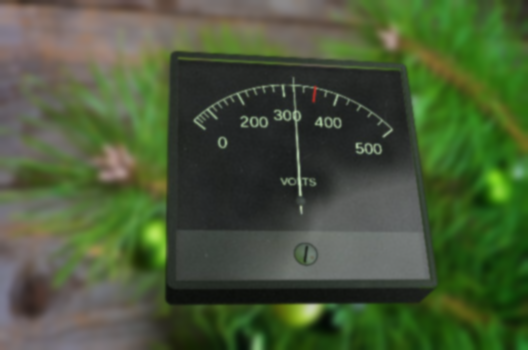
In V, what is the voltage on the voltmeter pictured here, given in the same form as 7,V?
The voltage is 320,V
